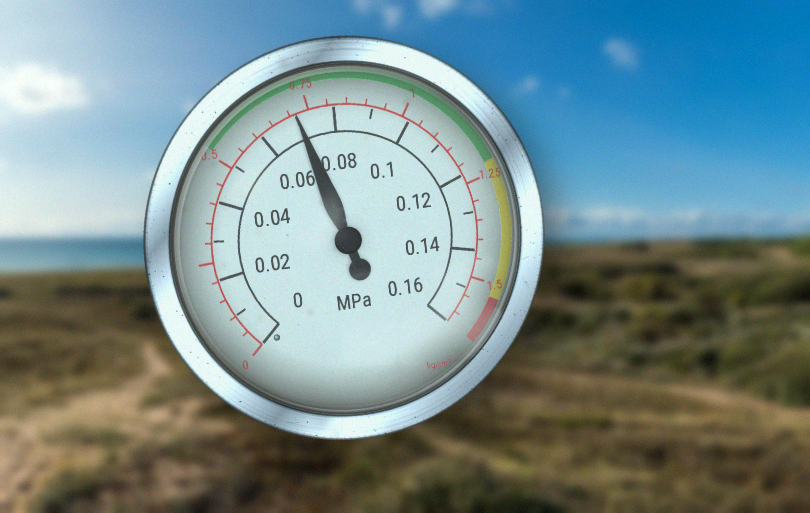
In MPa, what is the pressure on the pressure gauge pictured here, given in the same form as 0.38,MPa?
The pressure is 0.07,MPa
